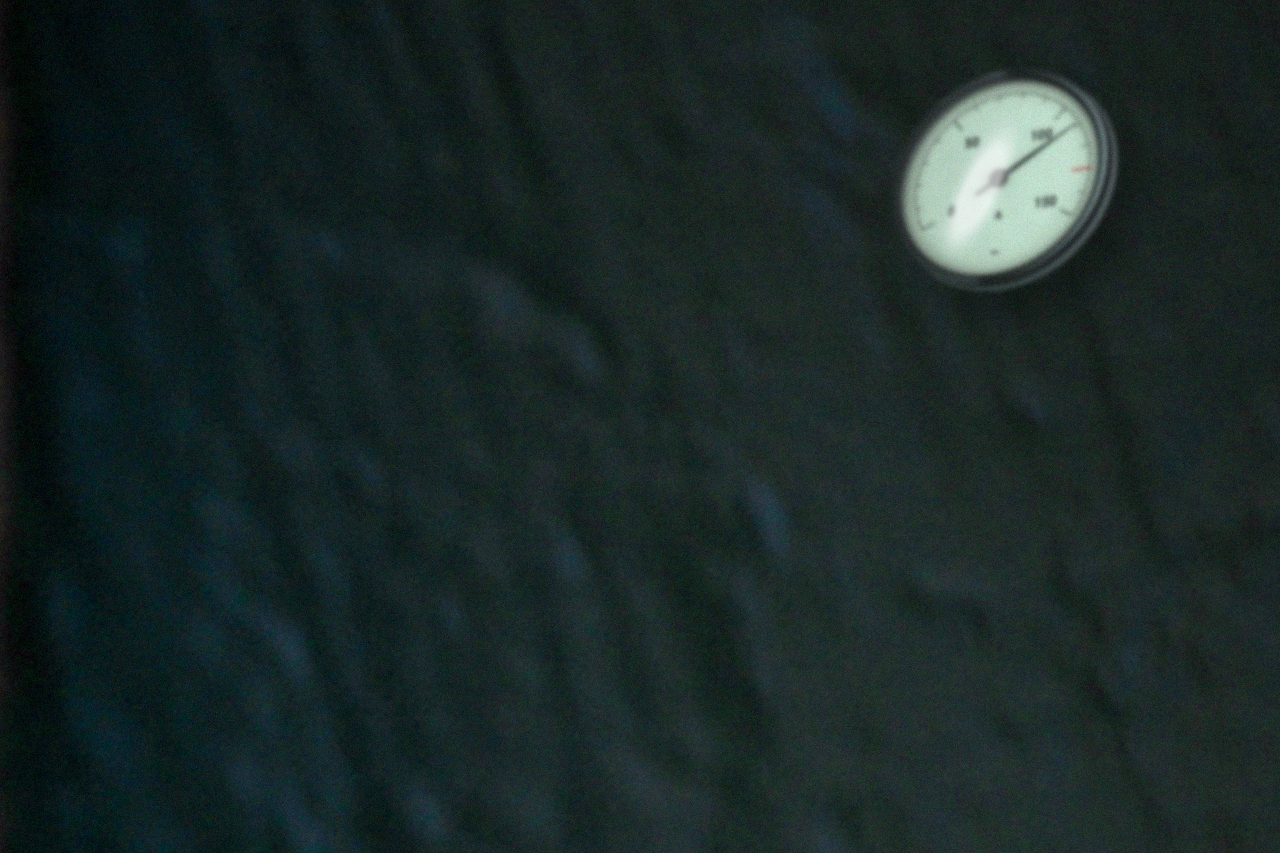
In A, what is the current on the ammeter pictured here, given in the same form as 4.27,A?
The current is 110,A
